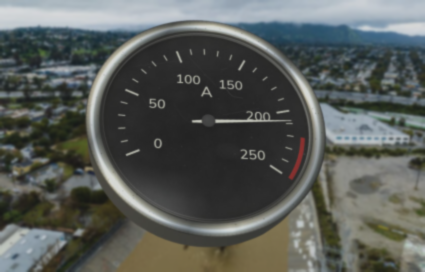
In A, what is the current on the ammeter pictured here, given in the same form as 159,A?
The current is 210,A
